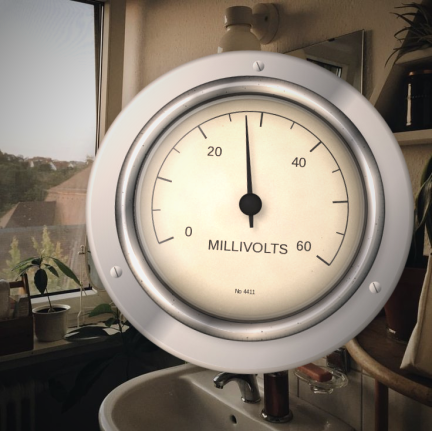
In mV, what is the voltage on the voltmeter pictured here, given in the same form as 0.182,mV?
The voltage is 27.5,mV
